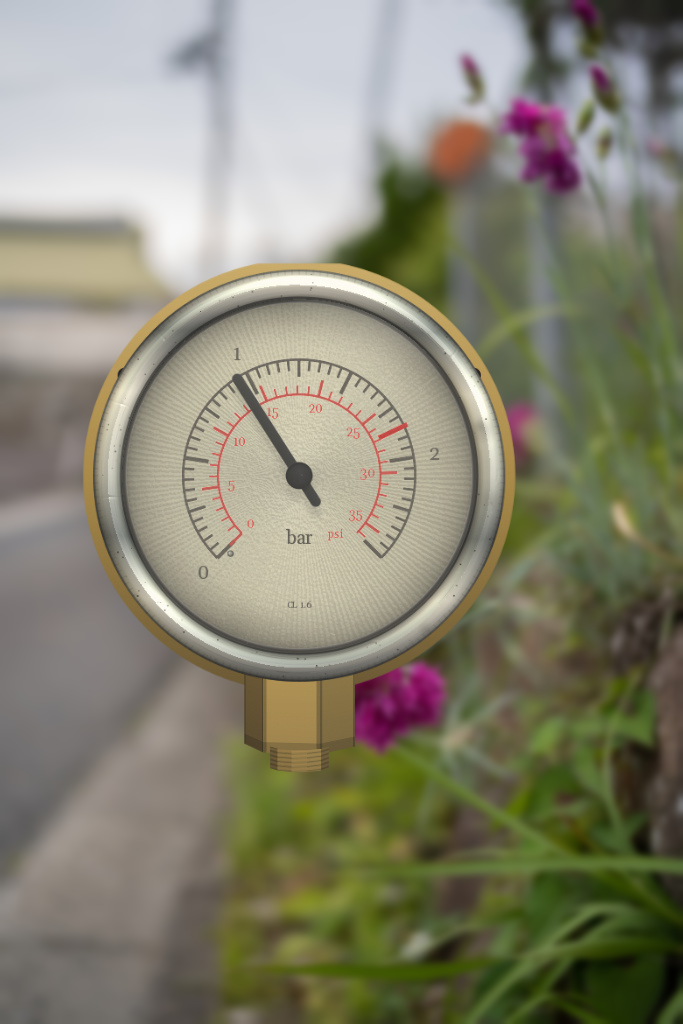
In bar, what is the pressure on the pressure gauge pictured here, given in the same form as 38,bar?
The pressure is 0.95,bar
